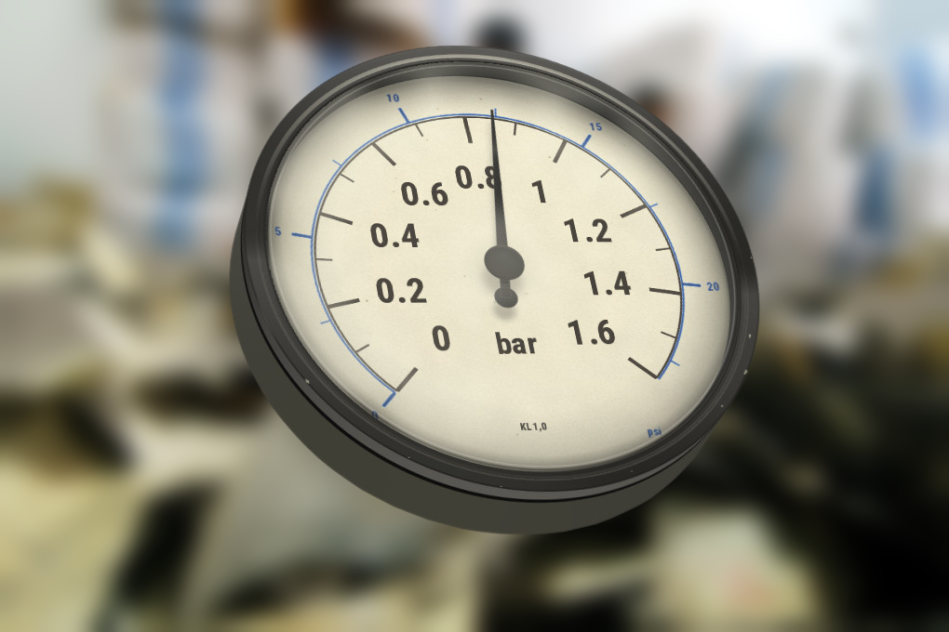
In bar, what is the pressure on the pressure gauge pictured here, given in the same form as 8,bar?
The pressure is 0.85,bar
